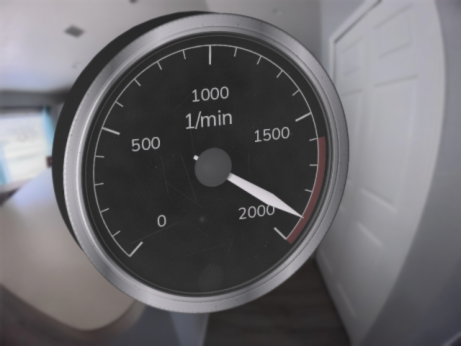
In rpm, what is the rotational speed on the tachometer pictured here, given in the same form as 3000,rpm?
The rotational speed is 1900,rpm
